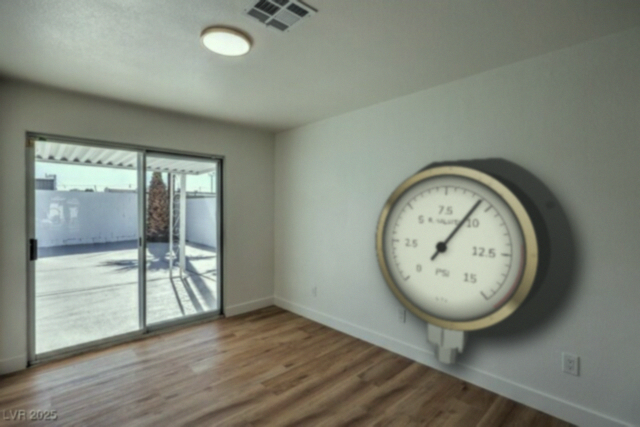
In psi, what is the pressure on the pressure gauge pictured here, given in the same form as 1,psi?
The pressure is 9.5,psi
